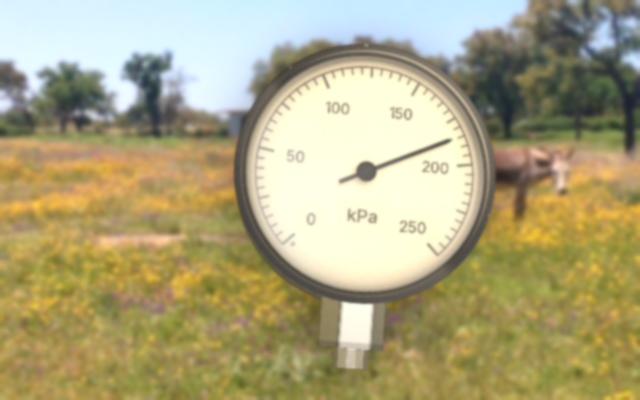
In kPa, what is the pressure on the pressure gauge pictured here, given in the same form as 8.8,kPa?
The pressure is 185,kPa
